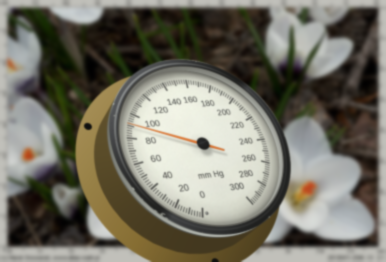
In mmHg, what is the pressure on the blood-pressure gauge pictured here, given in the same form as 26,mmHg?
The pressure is 90,mmHg
